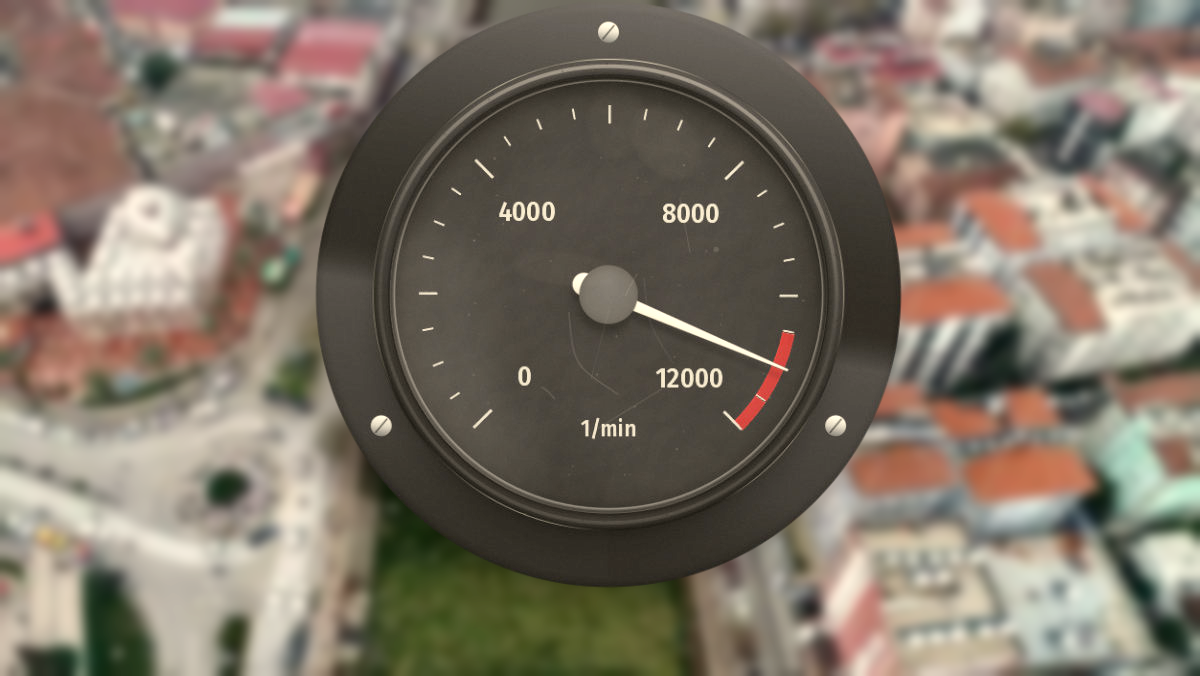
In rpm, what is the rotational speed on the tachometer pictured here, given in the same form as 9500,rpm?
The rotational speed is 11000,rpm
